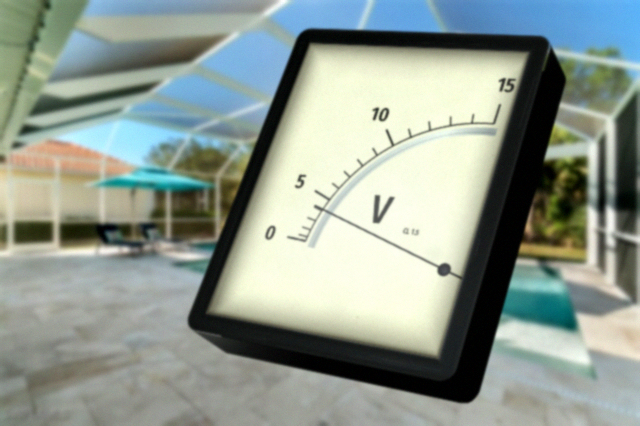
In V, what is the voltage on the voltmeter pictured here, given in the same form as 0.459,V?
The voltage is 4,V
